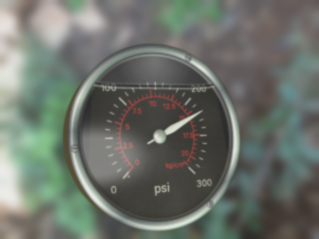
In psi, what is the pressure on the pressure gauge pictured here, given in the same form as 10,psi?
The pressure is 220,psi
